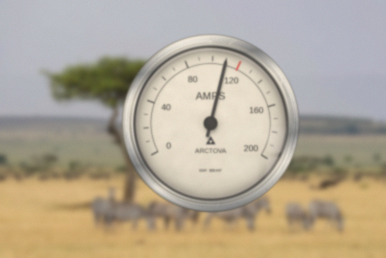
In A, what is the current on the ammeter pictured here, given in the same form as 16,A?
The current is 110,A
